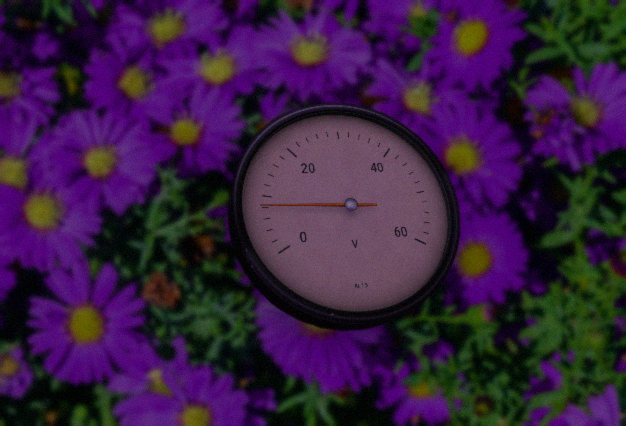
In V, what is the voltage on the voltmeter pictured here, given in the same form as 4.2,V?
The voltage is 8,V
